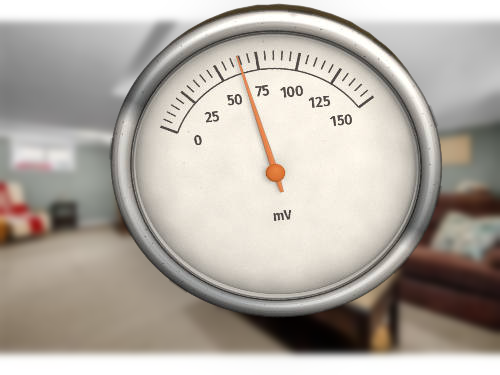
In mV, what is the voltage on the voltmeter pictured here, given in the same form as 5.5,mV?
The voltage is 65,mV
